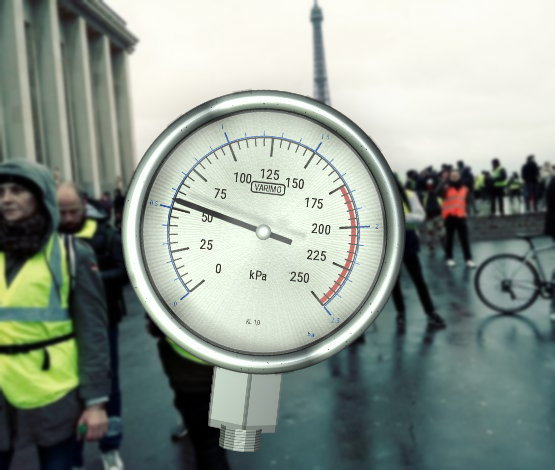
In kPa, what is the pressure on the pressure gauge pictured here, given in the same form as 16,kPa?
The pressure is 55,kPa
